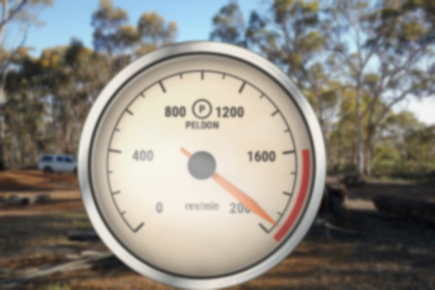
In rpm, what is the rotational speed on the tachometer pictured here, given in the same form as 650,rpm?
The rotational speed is 1950,rpm
